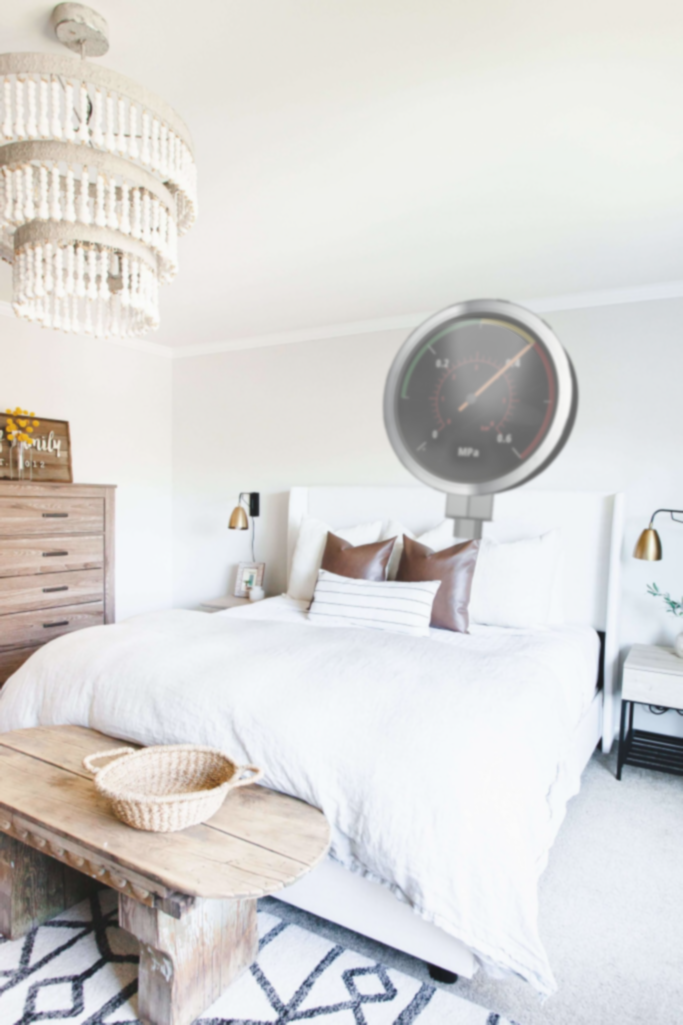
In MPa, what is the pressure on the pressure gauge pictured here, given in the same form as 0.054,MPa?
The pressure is 0.4,MPa
